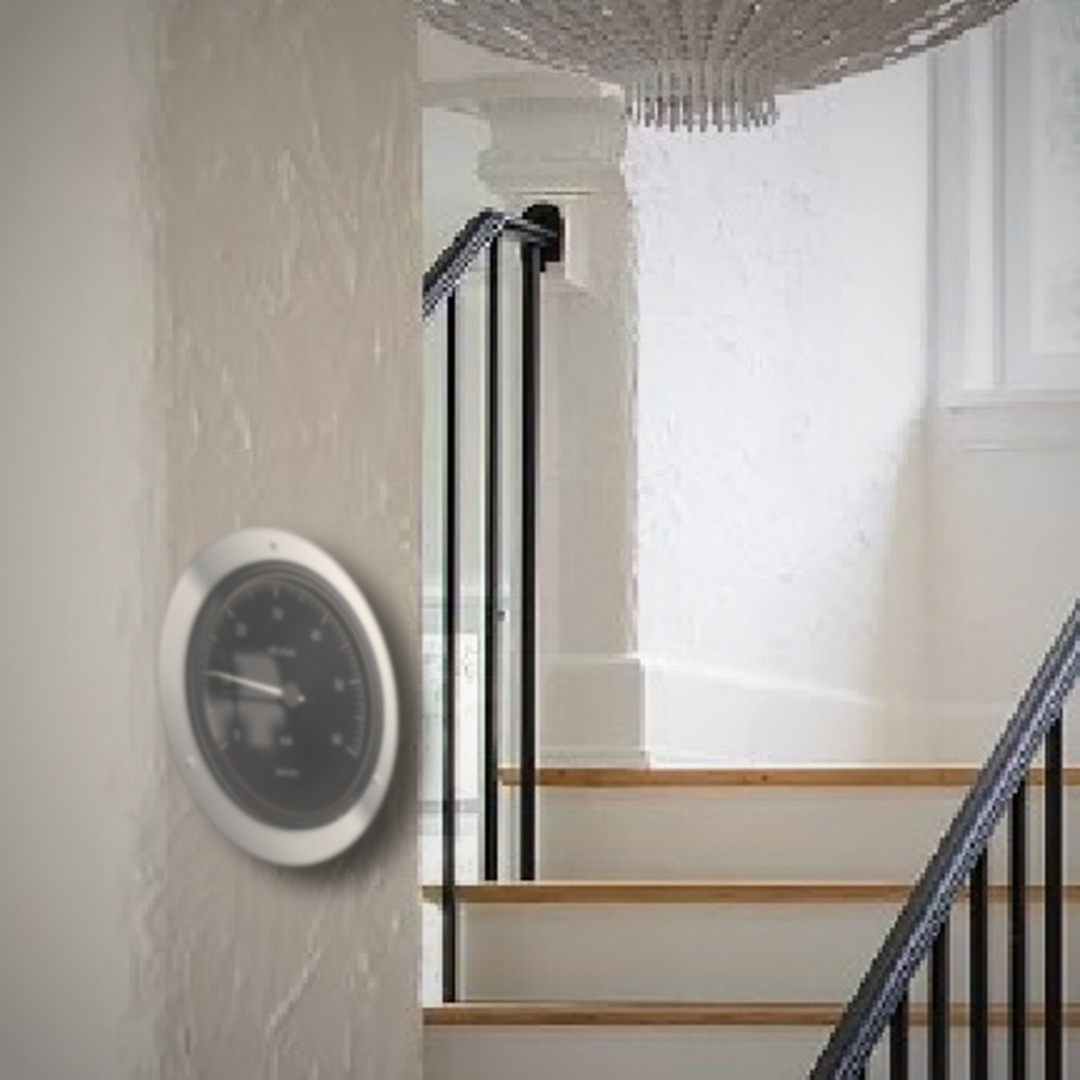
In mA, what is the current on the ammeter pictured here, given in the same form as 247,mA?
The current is 10,mA
